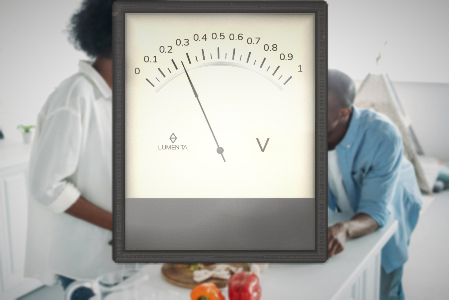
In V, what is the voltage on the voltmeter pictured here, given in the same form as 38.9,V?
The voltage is 0.25,V
